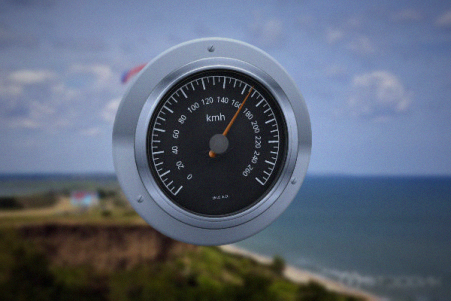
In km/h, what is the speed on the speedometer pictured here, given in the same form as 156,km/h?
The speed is 165,km/h
